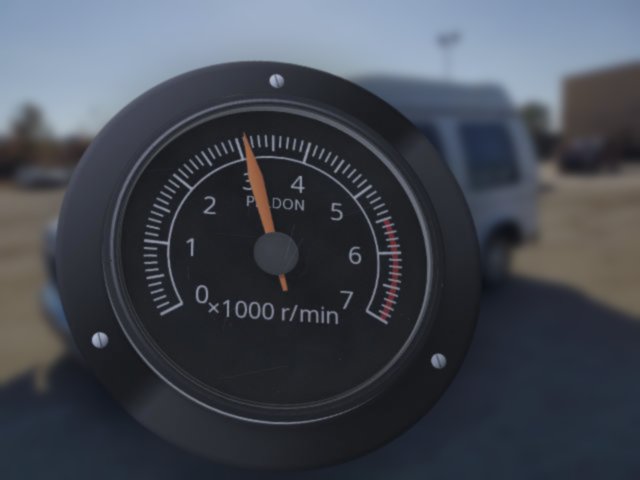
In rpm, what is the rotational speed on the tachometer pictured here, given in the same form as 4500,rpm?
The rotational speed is 3100,rpm
